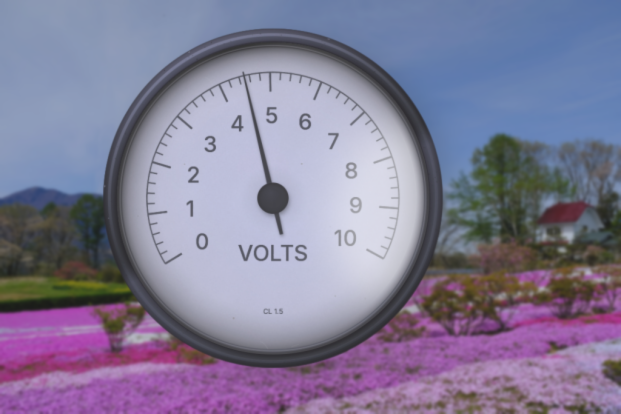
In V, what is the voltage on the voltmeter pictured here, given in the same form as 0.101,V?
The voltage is 4.5,V
